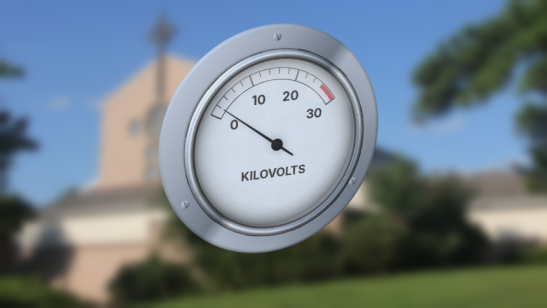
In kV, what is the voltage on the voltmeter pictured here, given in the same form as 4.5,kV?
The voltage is 2,kV
